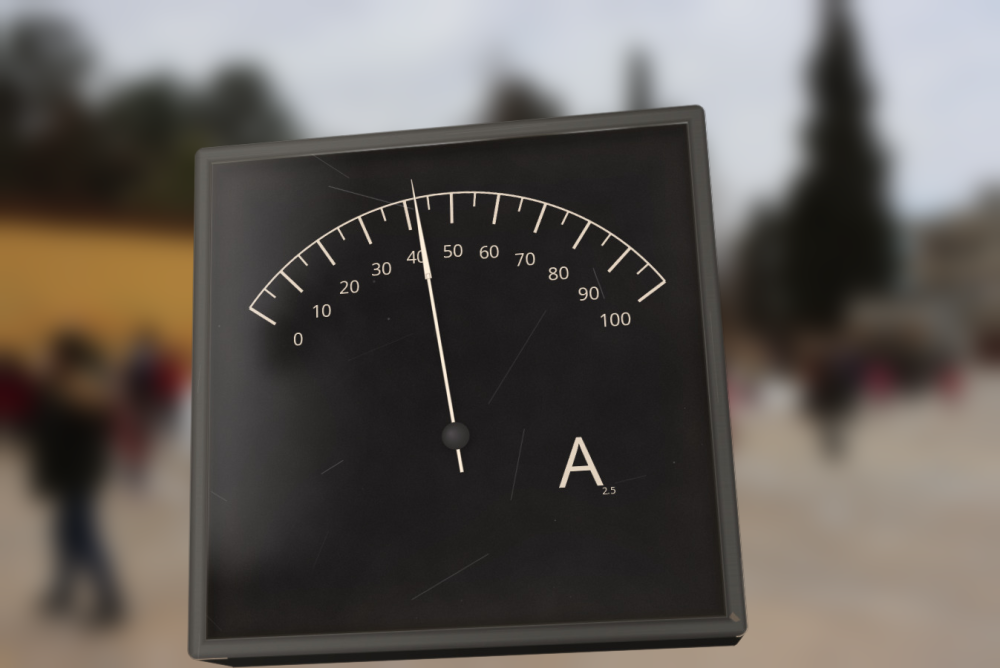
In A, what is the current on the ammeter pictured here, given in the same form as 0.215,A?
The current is 42.5,A
